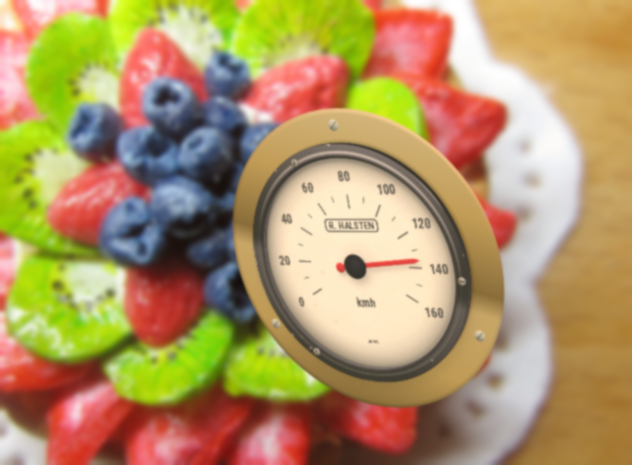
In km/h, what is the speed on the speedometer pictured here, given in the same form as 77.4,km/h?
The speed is 135,km/h
